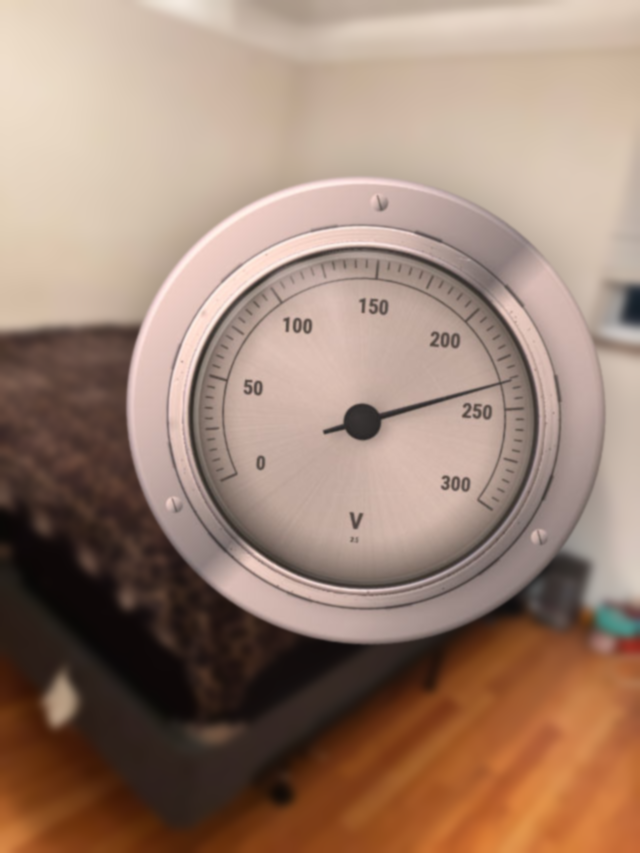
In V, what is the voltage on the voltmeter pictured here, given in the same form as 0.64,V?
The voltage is 235,V
